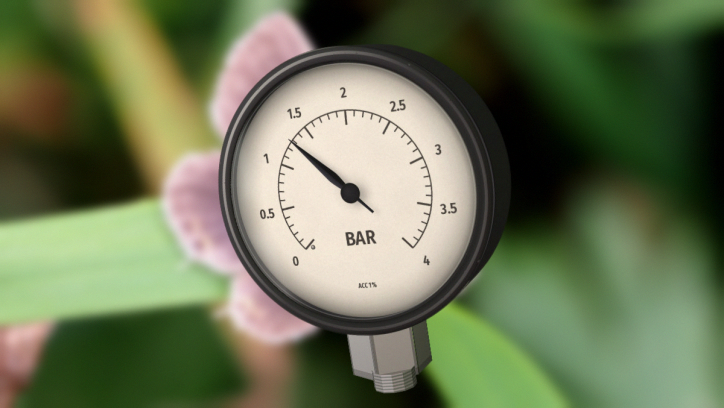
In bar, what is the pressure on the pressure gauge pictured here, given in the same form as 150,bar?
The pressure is 1.3,bar
